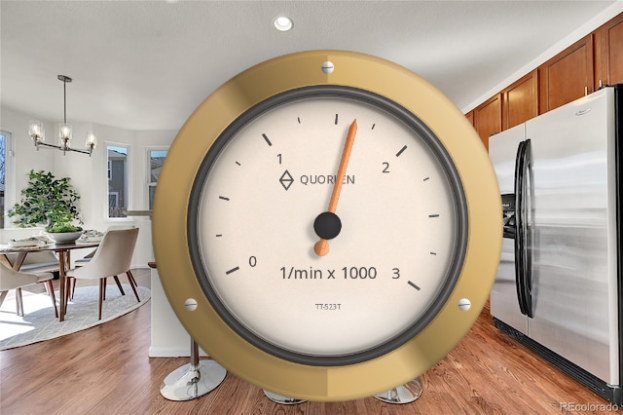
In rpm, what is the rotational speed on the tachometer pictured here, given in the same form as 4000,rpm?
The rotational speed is 1625,rpm
